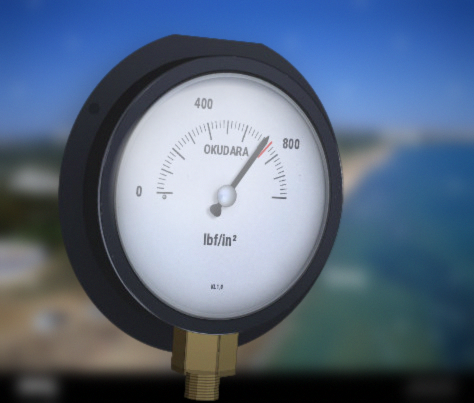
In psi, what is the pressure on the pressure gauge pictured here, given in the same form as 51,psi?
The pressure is 700,psi
